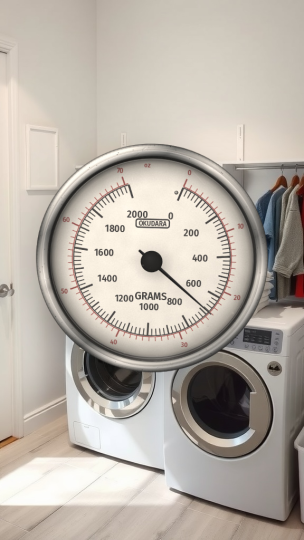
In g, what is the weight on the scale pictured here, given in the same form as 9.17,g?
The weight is 680,g
